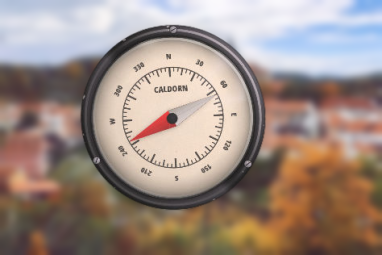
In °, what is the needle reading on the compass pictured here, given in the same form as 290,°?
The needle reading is 245,°
